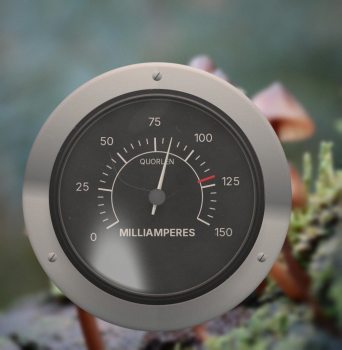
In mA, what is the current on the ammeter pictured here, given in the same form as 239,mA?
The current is 85,mA
